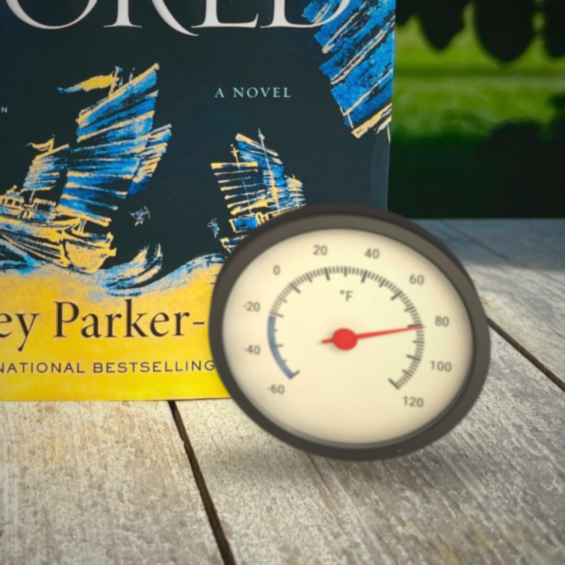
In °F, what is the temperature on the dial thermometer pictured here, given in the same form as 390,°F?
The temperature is 80,°F
